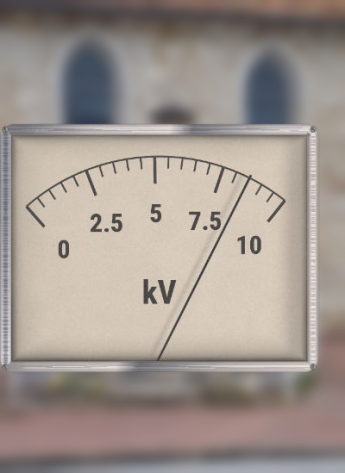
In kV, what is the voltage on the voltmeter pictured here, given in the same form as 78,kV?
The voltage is 8.5,kV
